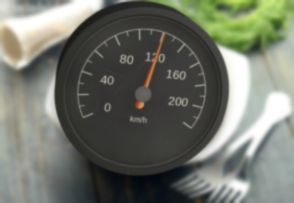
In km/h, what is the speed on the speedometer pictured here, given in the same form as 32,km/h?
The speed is 120,km/h
